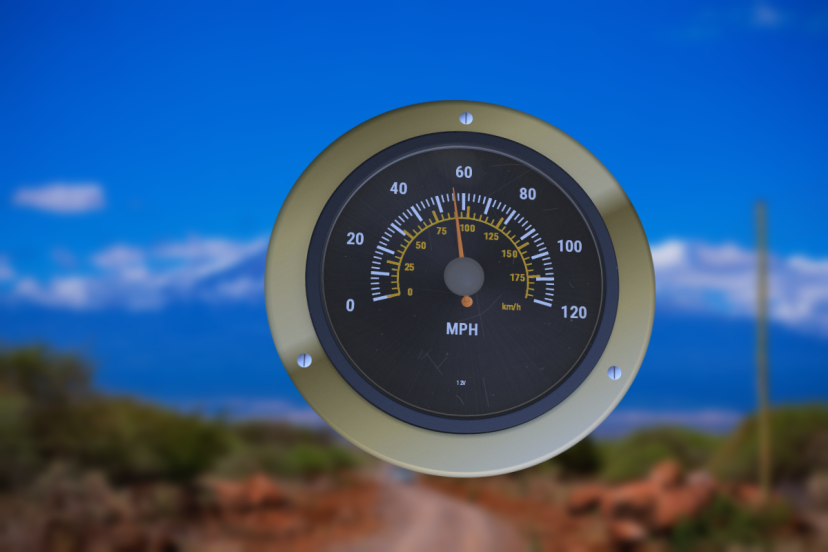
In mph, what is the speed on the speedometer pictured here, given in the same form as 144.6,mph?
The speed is 56,mph
